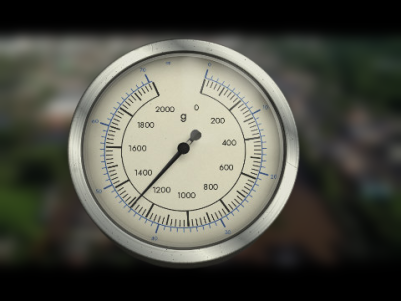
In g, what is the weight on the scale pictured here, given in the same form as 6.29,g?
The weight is 1280,g
